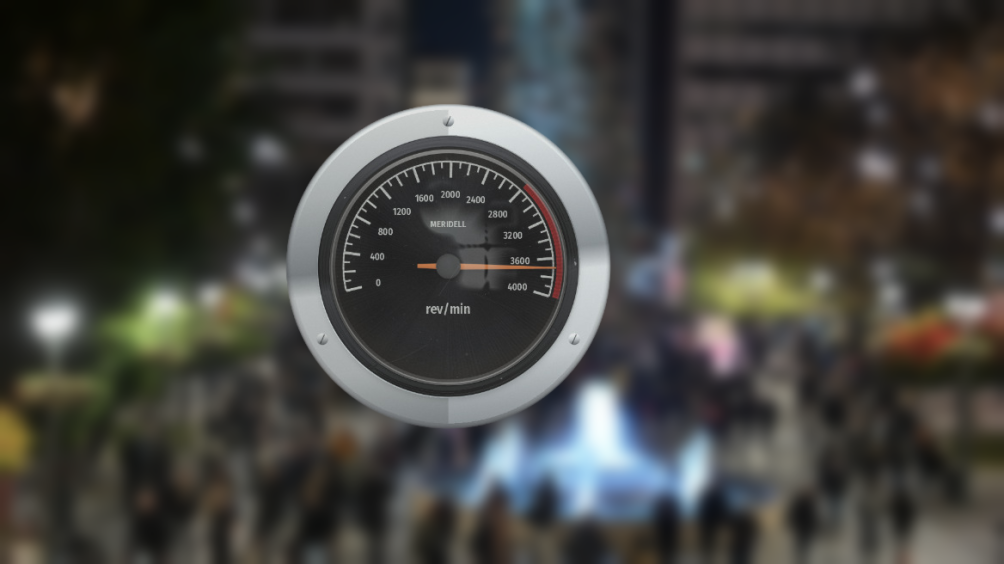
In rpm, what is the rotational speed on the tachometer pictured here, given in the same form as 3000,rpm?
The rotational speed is 3700,rpm
